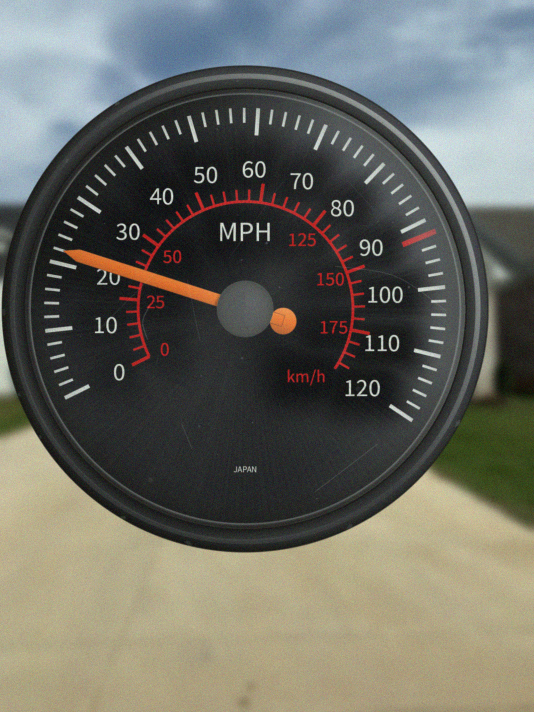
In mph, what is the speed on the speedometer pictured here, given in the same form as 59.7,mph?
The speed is 22,mph
